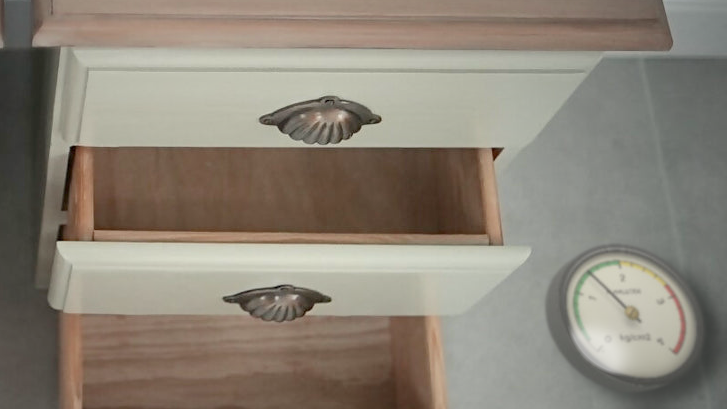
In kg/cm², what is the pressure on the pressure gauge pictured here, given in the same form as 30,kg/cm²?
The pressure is 1.4,kg/cm²
